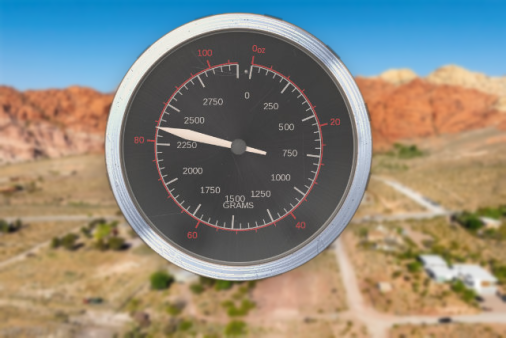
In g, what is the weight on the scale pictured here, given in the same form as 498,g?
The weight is 2350,g
